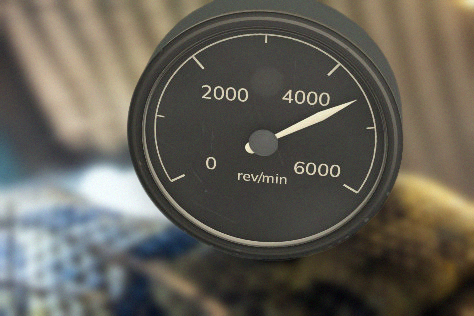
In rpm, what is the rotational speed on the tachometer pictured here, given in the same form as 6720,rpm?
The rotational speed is 4500,rpm
